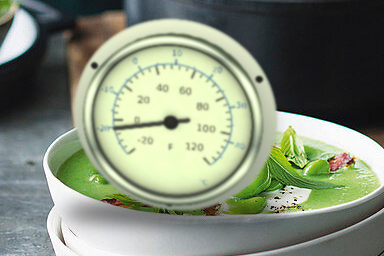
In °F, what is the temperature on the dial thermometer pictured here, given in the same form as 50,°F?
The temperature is -4,°F
